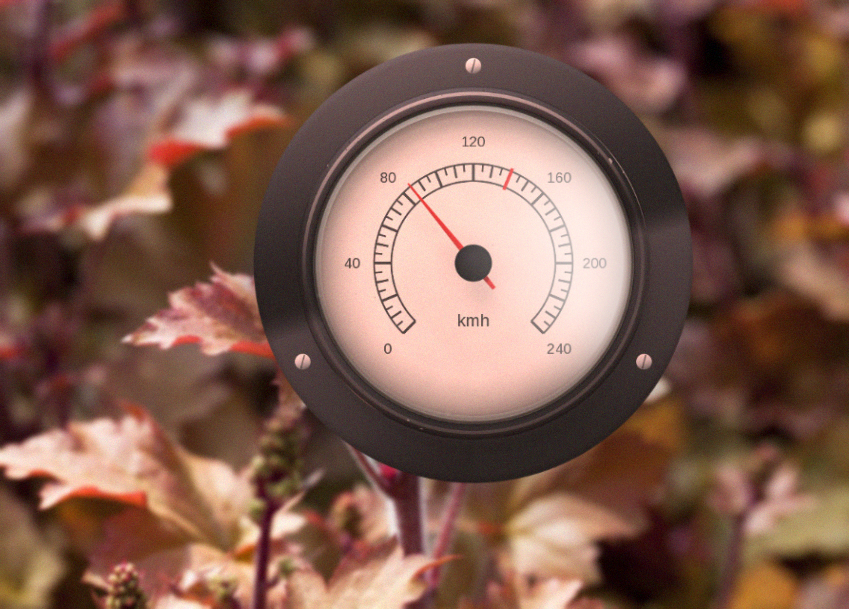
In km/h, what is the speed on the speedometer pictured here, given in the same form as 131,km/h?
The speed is 85,km/h
